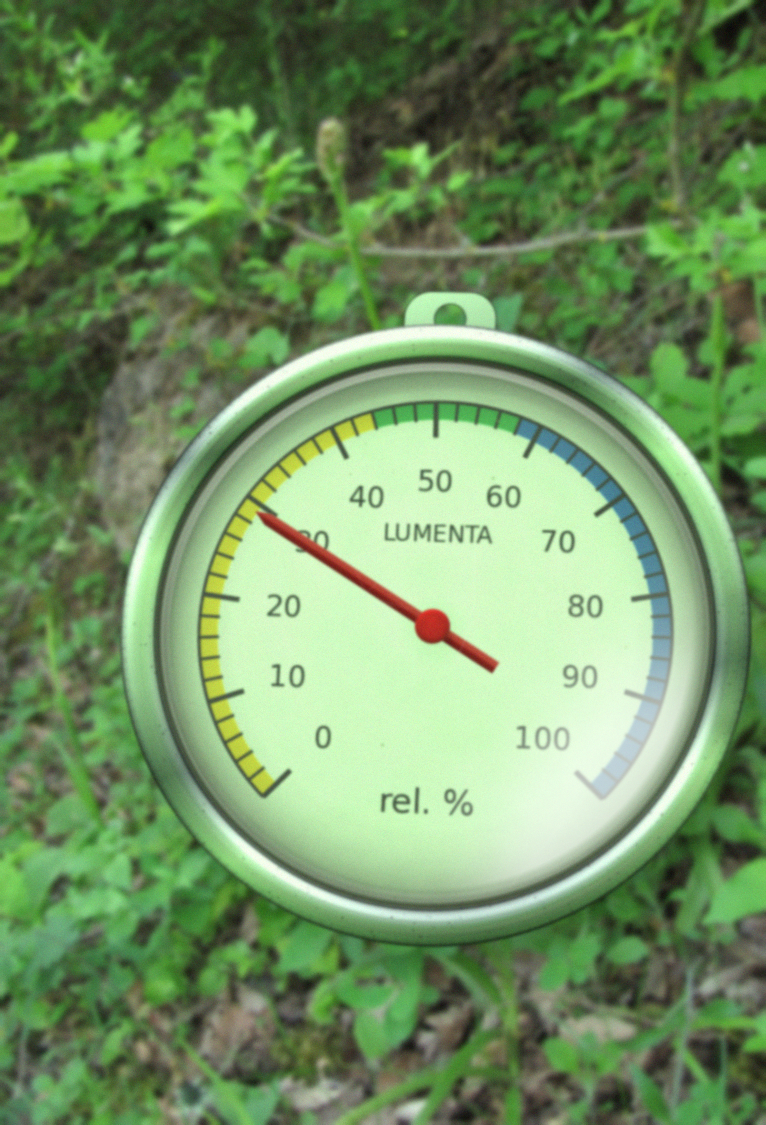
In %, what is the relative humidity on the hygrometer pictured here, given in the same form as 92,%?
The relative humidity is 29,%
